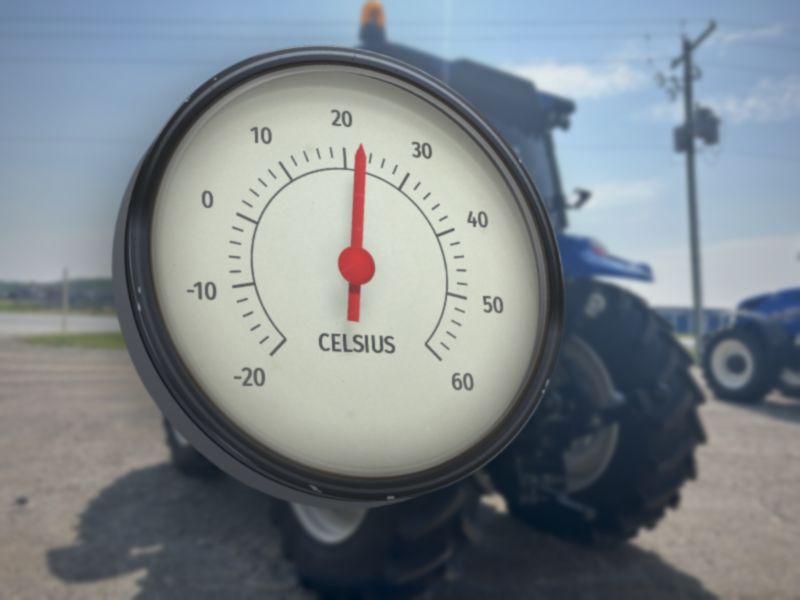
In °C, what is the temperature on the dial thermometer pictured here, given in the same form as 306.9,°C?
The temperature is 22,°C
